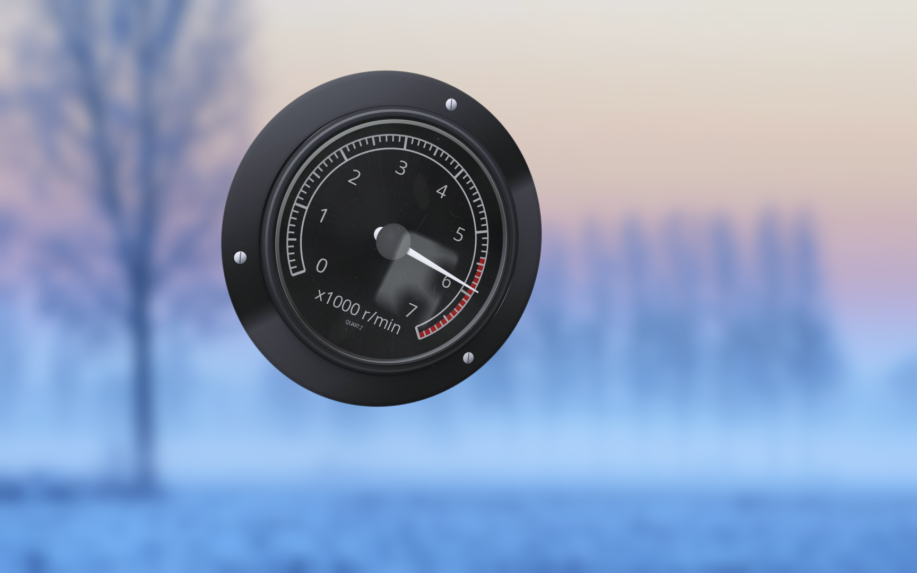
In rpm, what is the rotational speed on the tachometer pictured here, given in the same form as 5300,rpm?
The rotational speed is 5900,rpm
